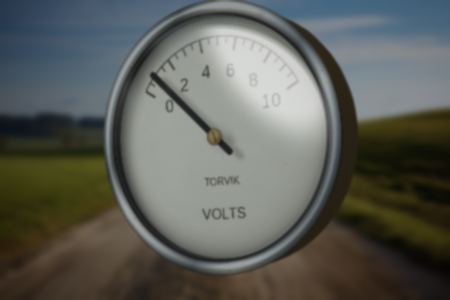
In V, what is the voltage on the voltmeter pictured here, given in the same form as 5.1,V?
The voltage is 1,V
